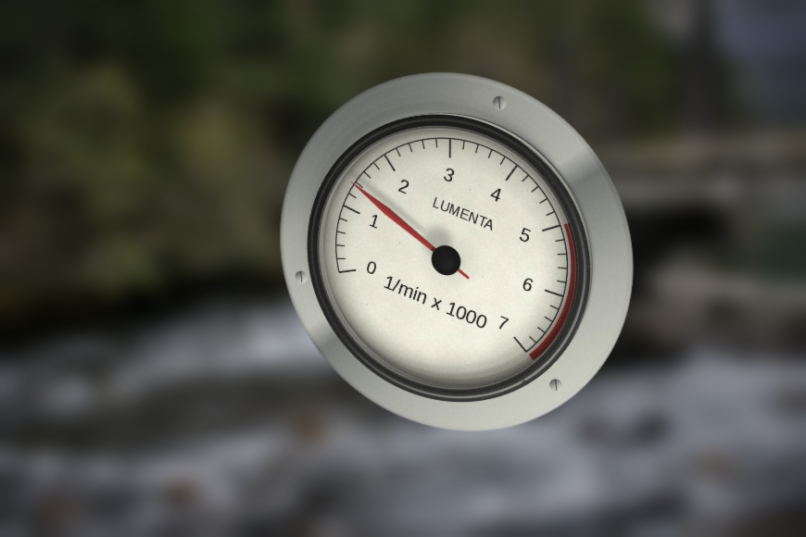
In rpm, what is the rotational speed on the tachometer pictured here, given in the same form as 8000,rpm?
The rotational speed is 1400,rpm
